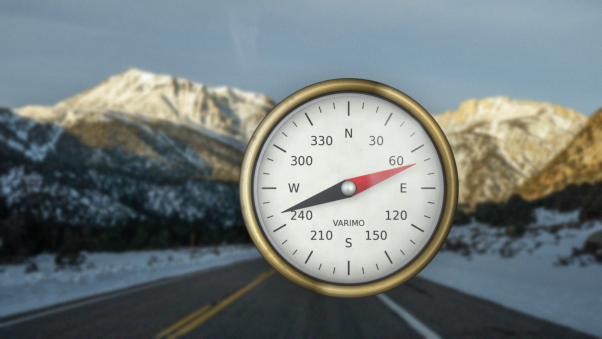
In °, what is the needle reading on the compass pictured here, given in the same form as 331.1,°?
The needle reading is 70,°
